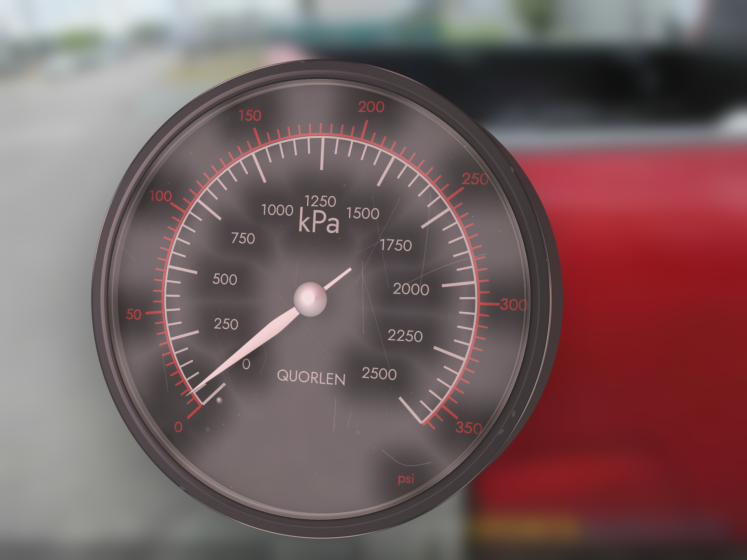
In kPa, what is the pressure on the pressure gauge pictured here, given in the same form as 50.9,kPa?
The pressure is 50,kPa
